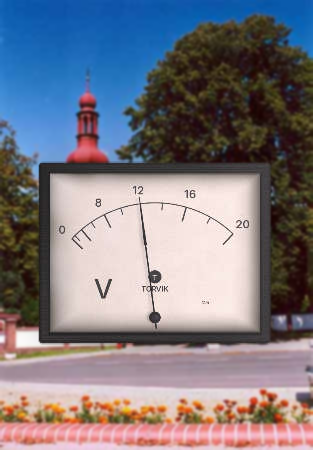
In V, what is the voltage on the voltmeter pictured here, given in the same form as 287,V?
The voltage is 12,V
